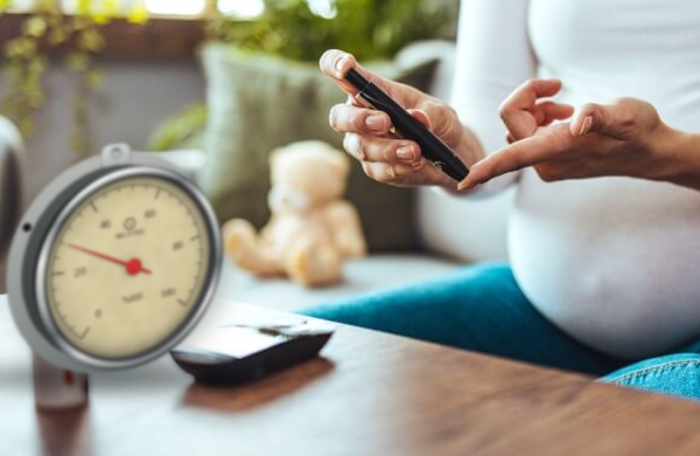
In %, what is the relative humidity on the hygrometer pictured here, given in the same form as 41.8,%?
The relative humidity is 28,%
